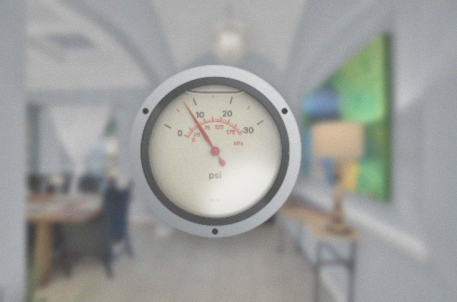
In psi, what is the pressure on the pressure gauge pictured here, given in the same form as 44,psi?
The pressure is 7.5,psi
